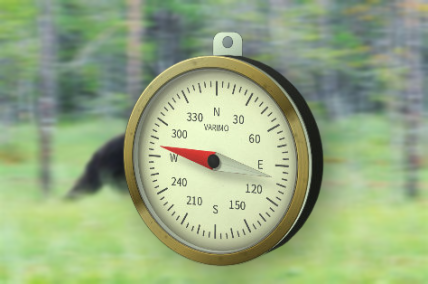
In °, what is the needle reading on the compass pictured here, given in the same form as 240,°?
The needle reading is 280,°
